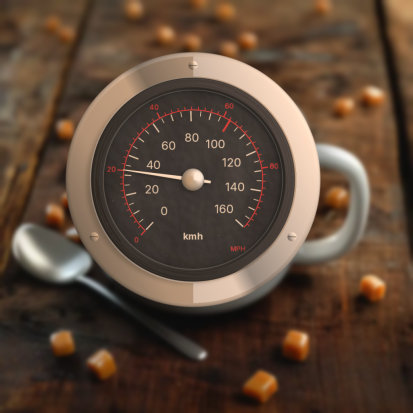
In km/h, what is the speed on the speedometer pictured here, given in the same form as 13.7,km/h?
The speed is 32.5,km/h
